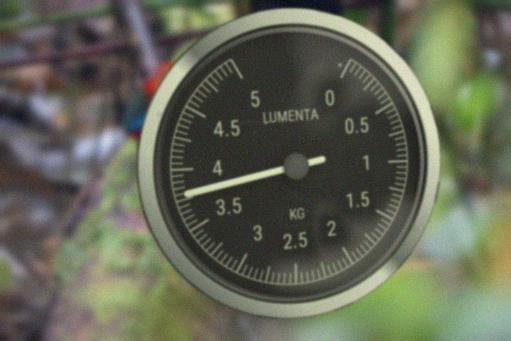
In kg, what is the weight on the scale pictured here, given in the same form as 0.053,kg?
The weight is 3.8,kg
